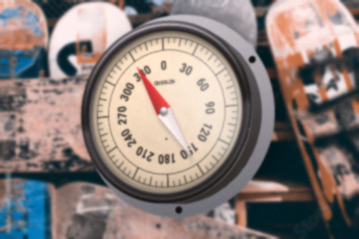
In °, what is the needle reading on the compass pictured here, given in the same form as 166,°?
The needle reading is 330,°
